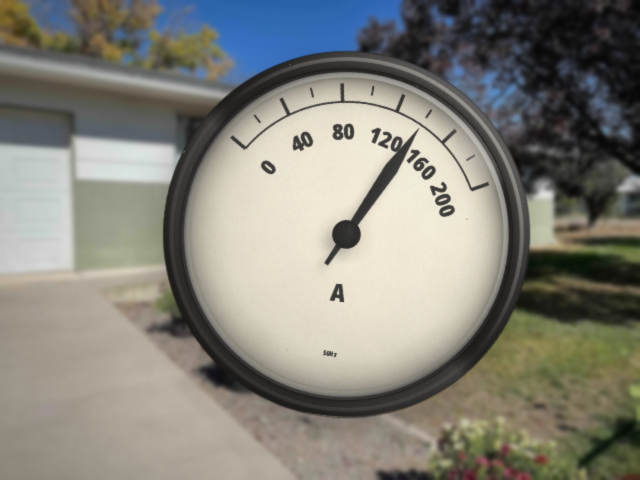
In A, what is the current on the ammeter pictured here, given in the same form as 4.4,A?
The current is 140,A
